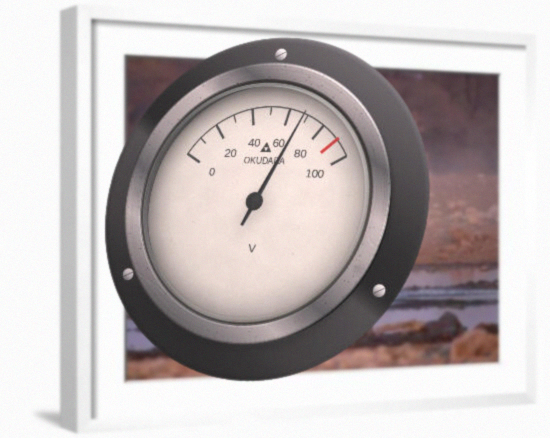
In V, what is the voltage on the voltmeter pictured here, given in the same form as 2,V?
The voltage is 70,V
